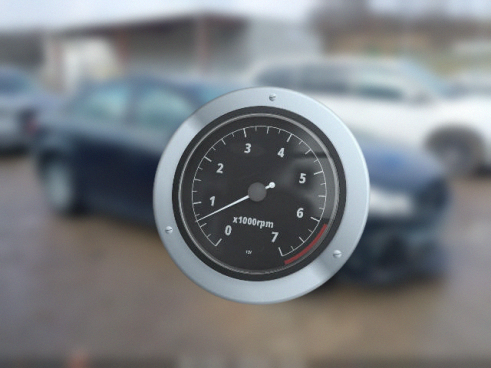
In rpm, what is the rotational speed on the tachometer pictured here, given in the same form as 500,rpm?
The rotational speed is 625,rpm
